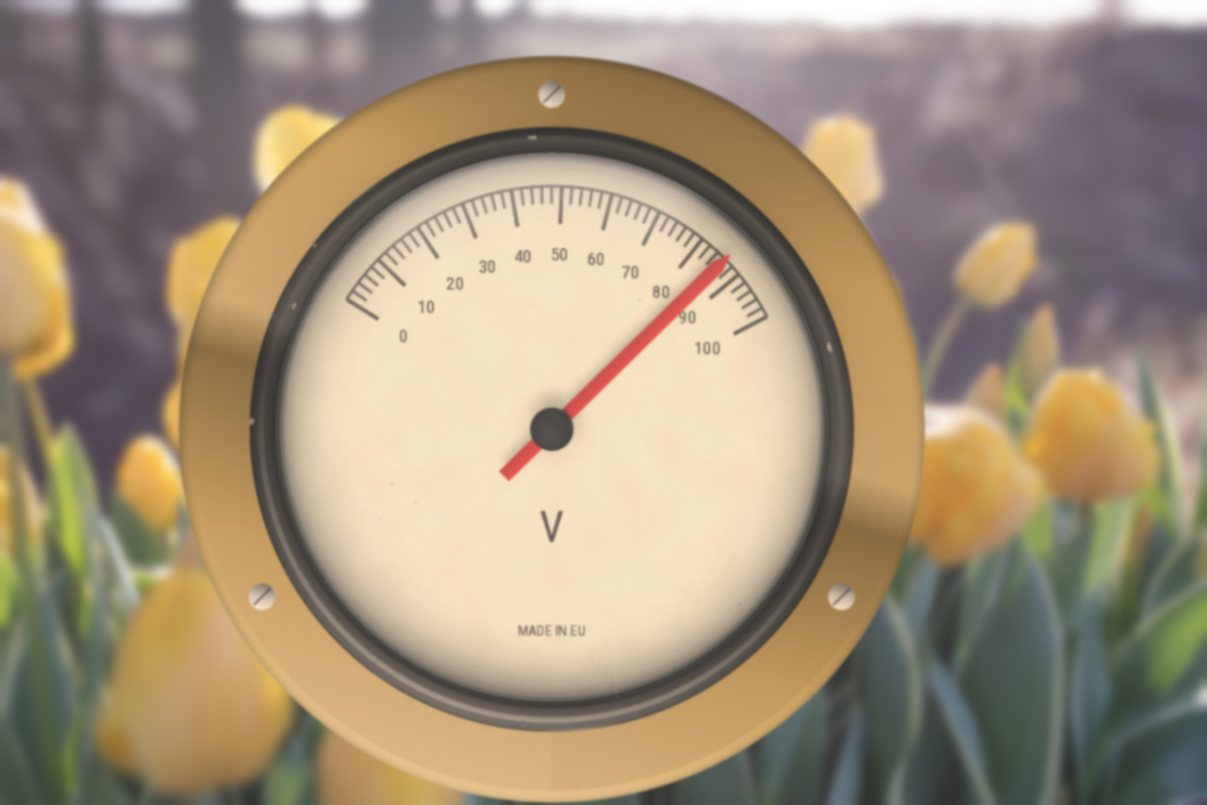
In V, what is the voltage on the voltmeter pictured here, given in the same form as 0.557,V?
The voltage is 86,V
